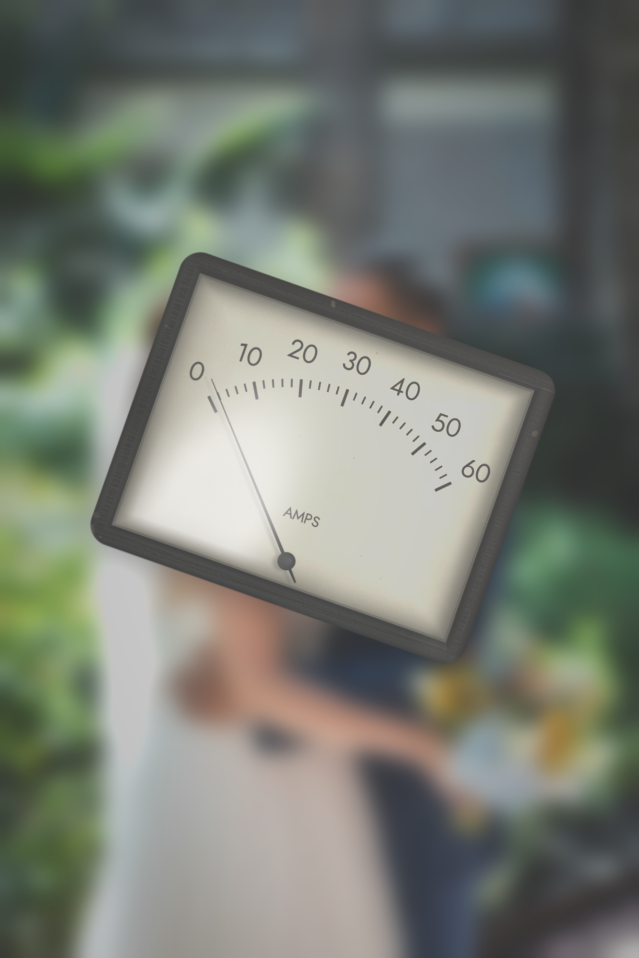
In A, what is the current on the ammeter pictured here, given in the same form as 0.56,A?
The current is 2,A
